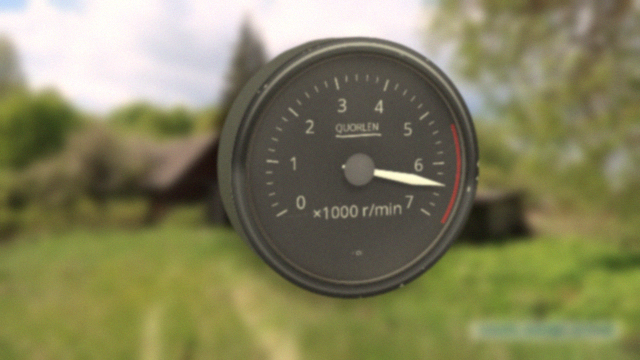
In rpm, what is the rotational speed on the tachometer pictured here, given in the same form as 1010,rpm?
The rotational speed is 6400,rpm
